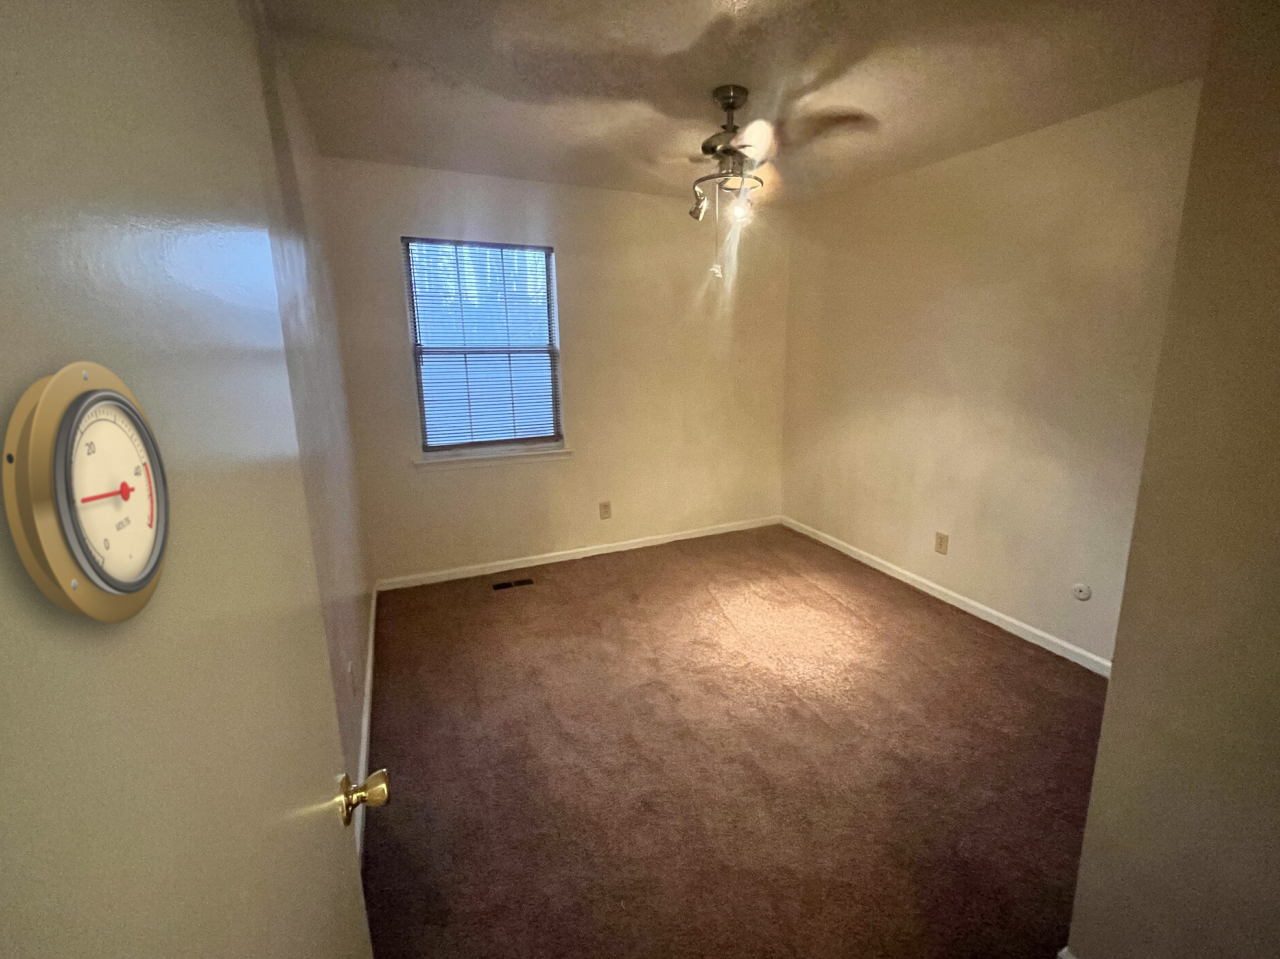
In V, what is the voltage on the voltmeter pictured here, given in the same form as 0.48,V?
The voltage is 10,V
